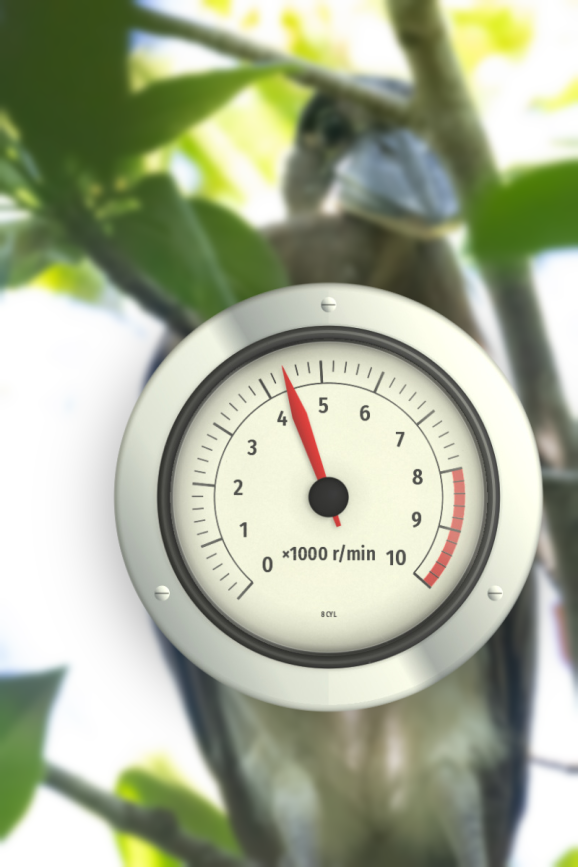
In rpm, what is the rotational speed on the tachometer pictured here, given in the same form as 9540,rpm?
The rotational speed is 4400,rpm
